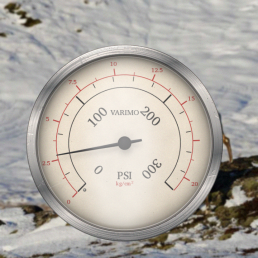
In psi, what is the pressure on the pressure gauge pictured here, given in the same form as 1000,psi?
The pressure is 40,psi
